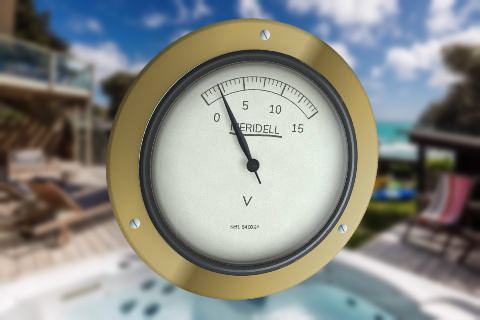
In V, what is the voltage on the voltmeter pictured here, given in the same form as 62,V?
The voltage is 2,V
